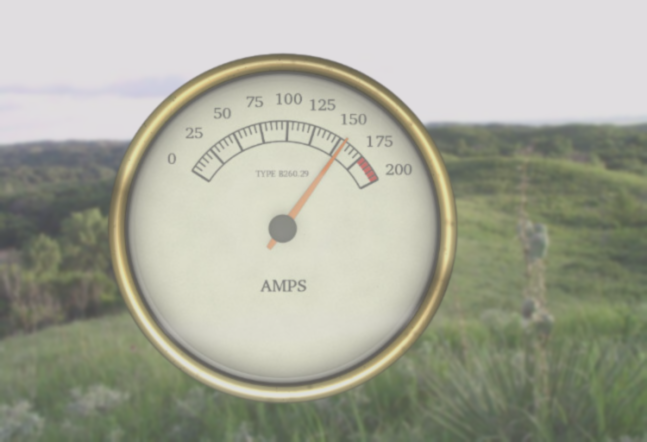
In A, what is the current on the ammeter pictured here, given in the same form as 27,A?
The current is 155,A
